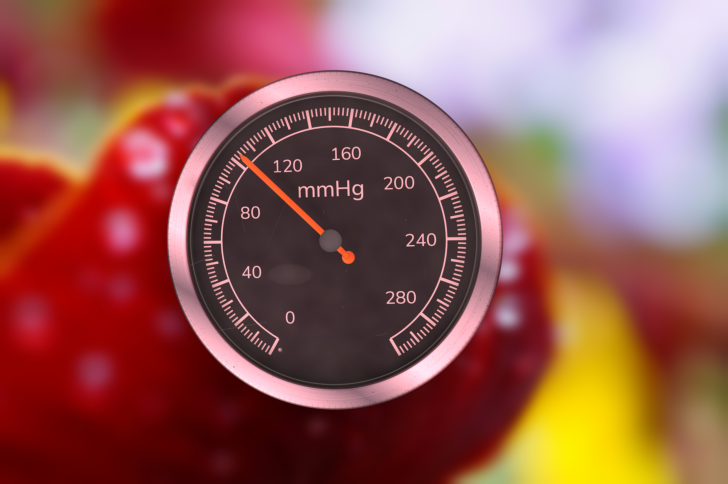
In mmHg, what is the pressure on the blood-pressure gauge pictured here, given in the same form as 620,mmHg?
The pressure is 104,mmHg
